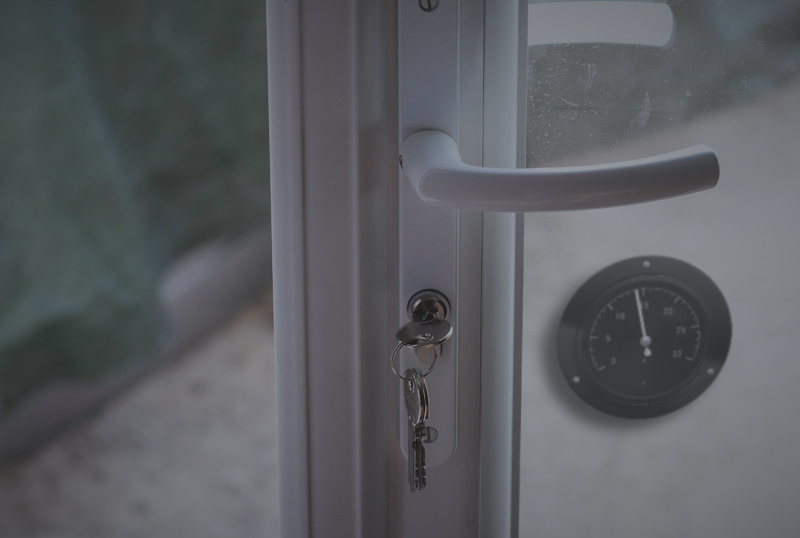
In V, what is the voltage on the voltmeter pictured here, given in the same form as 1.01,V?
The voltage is 14,V
